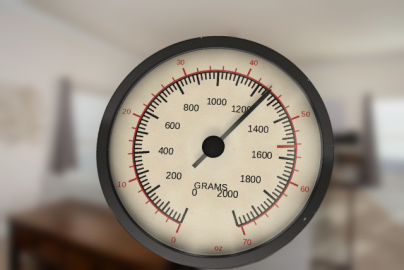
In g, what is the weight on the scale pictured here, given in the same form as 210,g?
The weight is 1260,g
